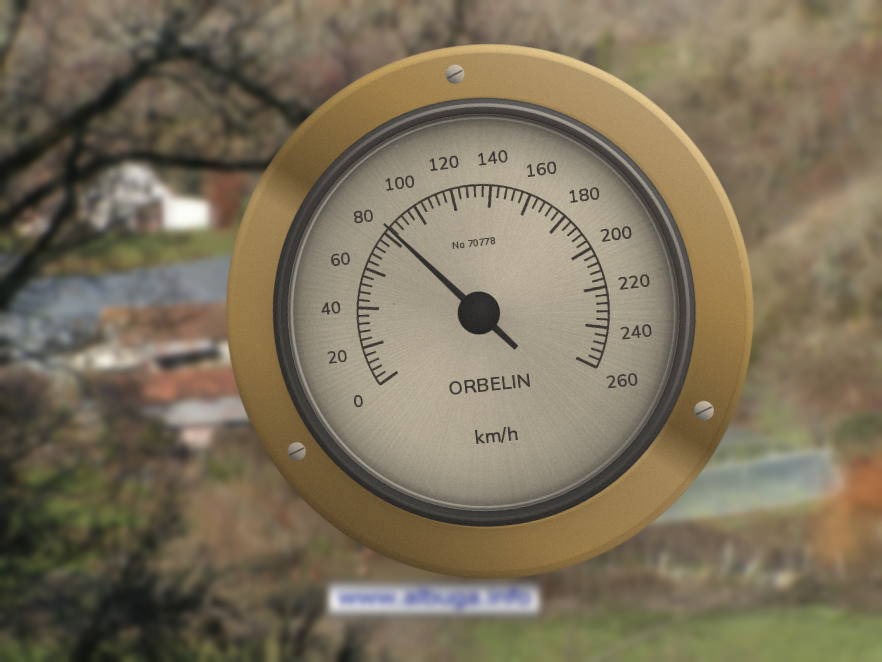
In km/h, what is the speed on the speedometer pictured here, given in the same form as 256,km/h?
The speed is 84,km/h
